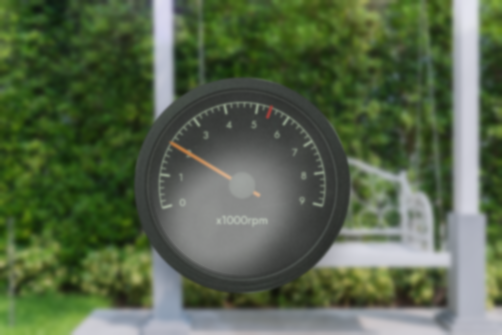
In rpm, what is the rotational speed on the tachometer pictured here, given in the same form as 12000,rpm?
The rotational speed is 2000,rpm
